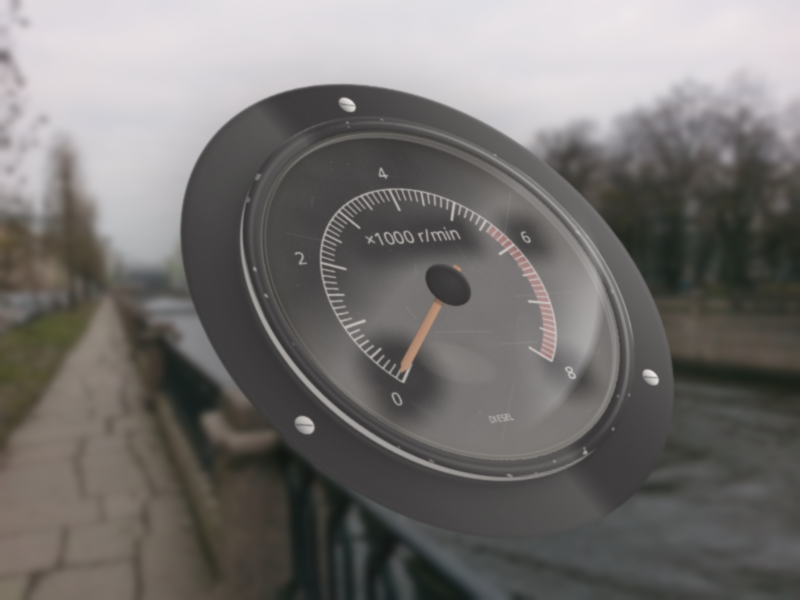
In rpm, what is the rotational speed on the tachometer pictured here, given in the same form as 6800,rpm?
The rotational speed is 100,rpm
